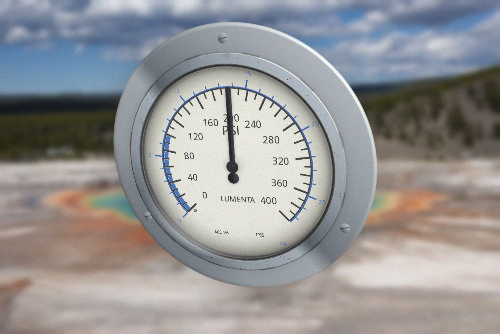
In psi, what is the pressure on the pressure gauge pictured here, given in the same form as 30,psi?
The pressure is 200,psi
